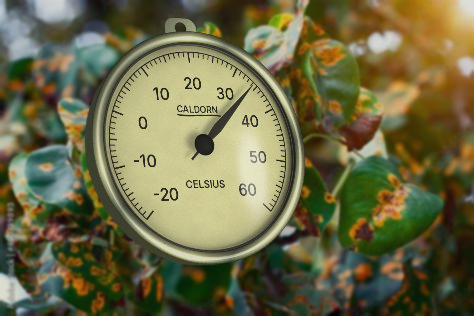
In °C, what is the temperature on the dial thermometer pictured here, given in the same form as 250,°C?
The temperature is 34,°C
